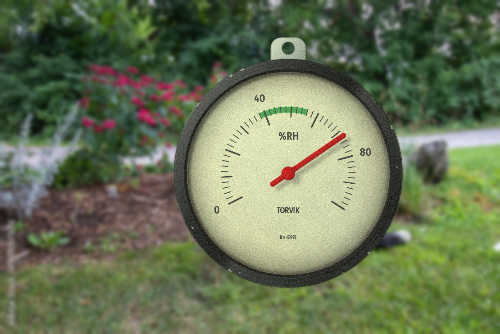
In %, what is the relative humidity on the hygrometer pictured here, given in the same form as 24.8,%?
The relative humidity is 72,%
